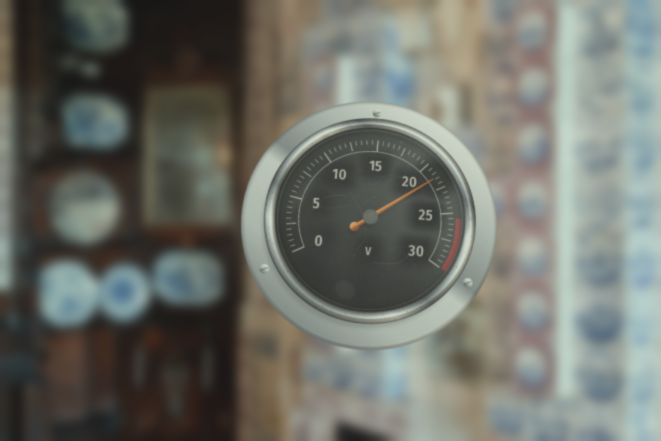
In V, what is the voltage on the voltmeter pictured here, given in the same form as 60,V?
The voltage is 21.5,V
